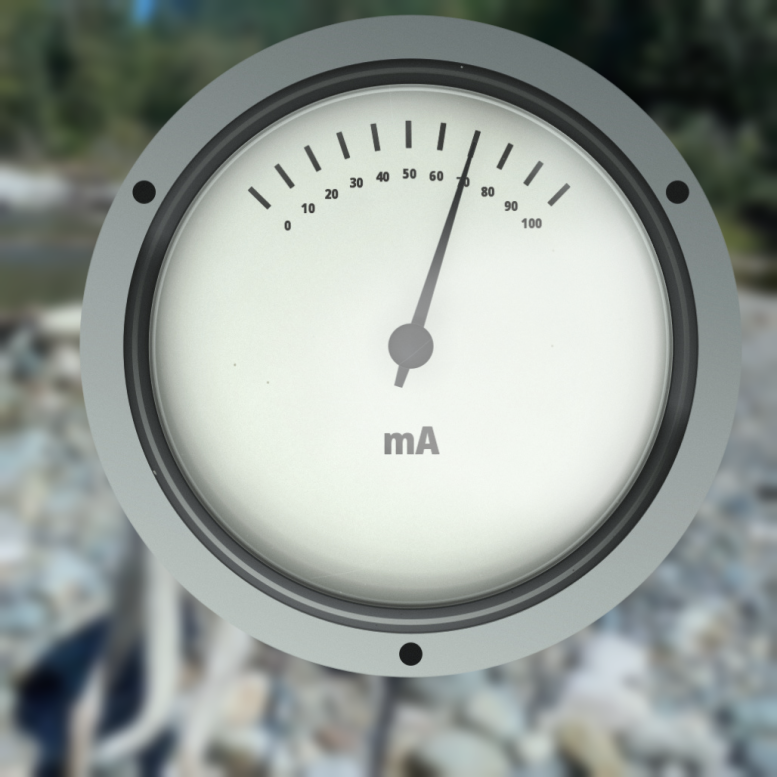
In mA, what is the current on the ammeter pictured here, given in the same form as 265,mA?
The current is 70,mA
